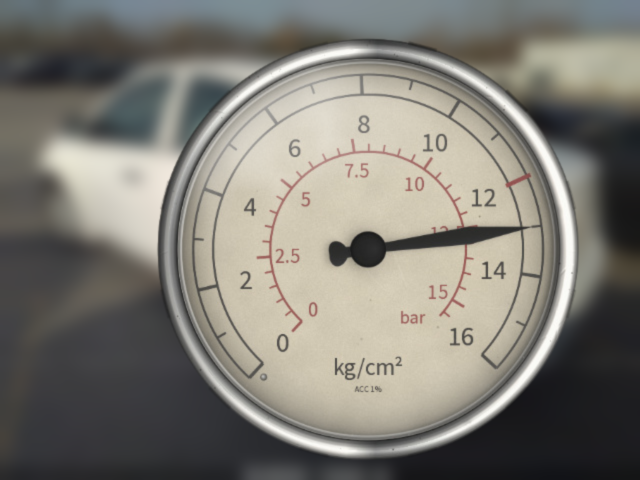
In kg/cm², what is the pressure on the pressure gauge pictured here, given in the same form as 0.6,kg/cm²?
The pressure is 13,kg/cm²
